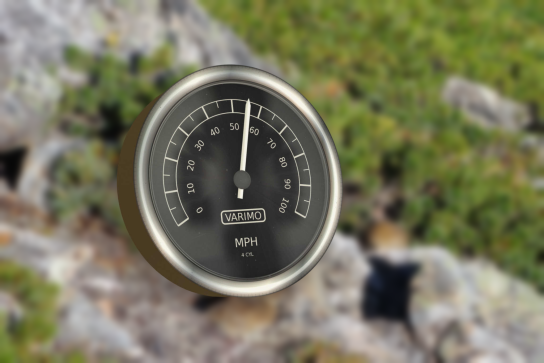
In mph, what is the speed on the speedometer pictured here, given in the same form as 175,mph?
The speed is 55,mph
